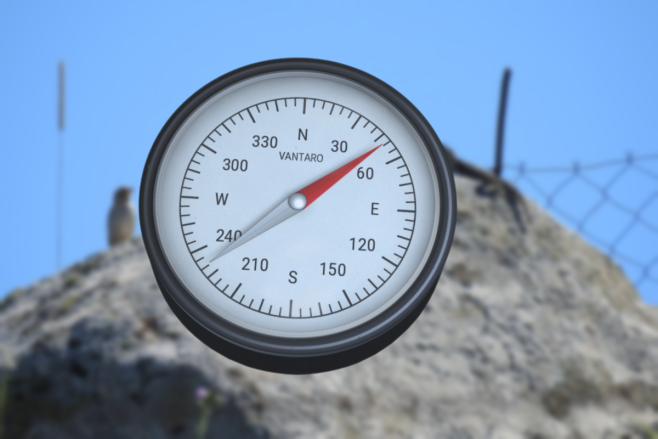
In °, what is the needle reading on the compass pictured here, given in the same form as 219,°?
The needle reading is 50,°
